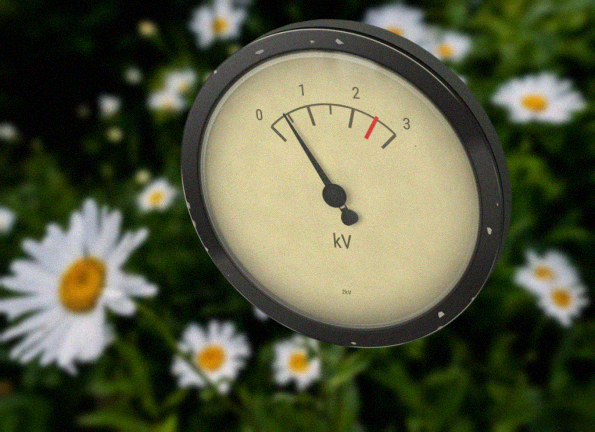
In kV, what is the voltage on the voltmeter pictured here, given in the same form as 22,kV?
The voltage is 0.5,kV
